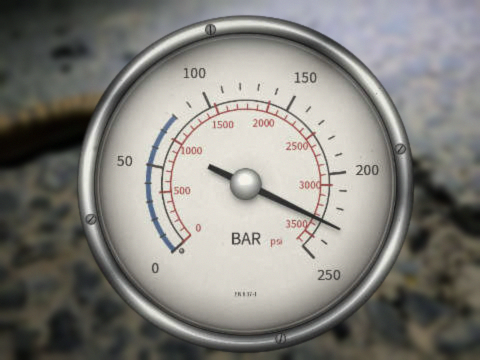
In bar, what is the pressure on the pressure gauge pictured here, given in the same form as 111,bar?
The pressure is 230,bar
